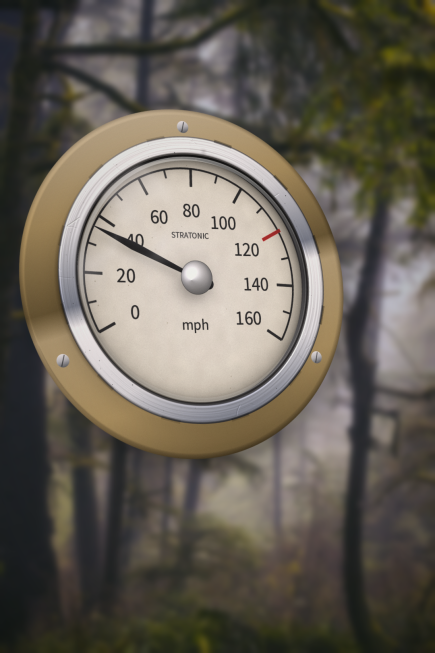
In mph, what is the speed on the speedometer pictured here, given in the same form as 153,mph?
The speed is 35,mph
